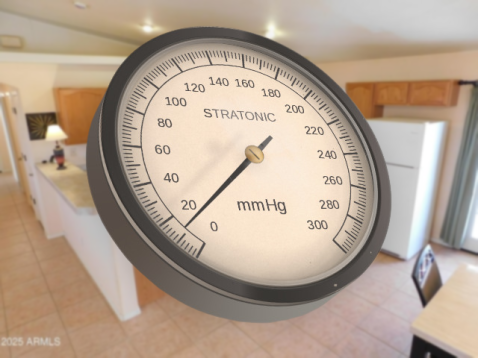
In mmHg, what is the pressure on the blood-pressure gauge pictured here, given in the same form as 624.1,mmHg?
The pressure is 12,mmHg
